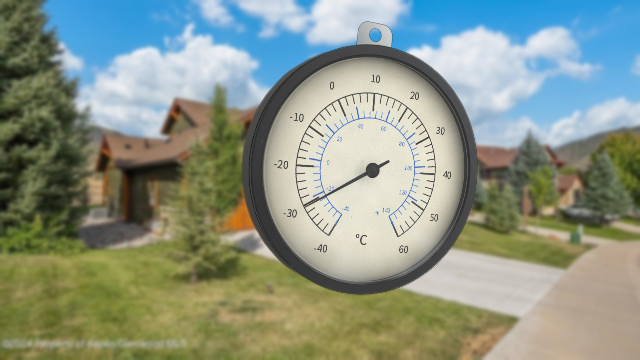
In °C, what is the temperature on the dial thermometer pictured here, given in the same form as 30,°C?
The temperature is -30,°C
